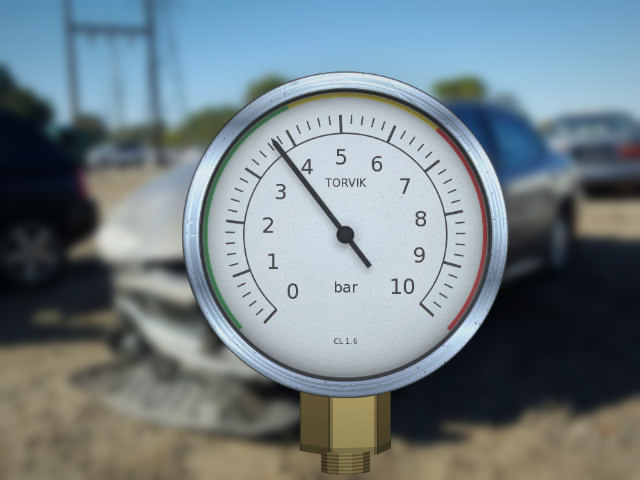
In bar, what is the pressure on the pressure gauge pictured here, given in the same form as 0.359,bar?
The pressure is 3.7,bar
